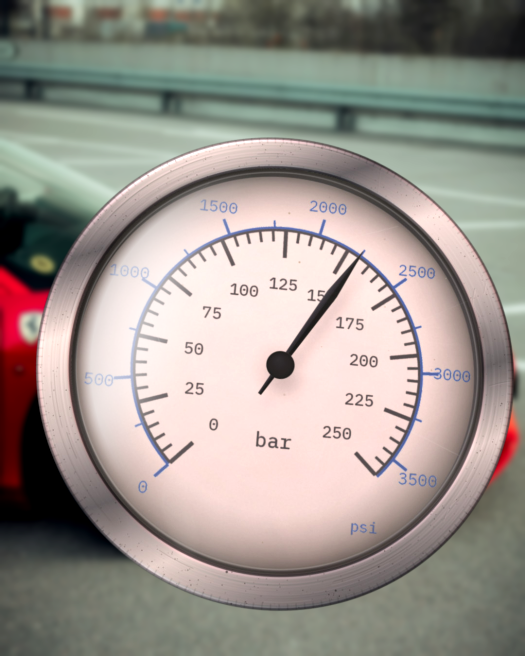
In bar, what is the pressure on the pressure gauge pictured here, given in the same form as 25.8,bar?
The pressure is 155,bar
